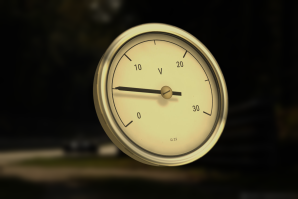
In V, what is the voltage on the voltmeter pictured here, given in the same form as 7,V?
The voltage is 5,V
